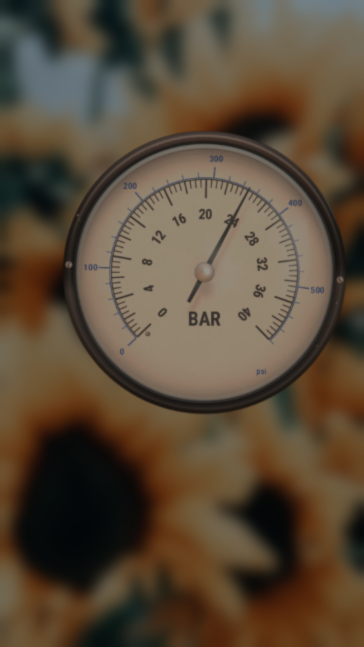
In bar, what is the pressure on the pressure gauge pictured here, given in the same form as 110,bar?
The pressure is 24,bar
